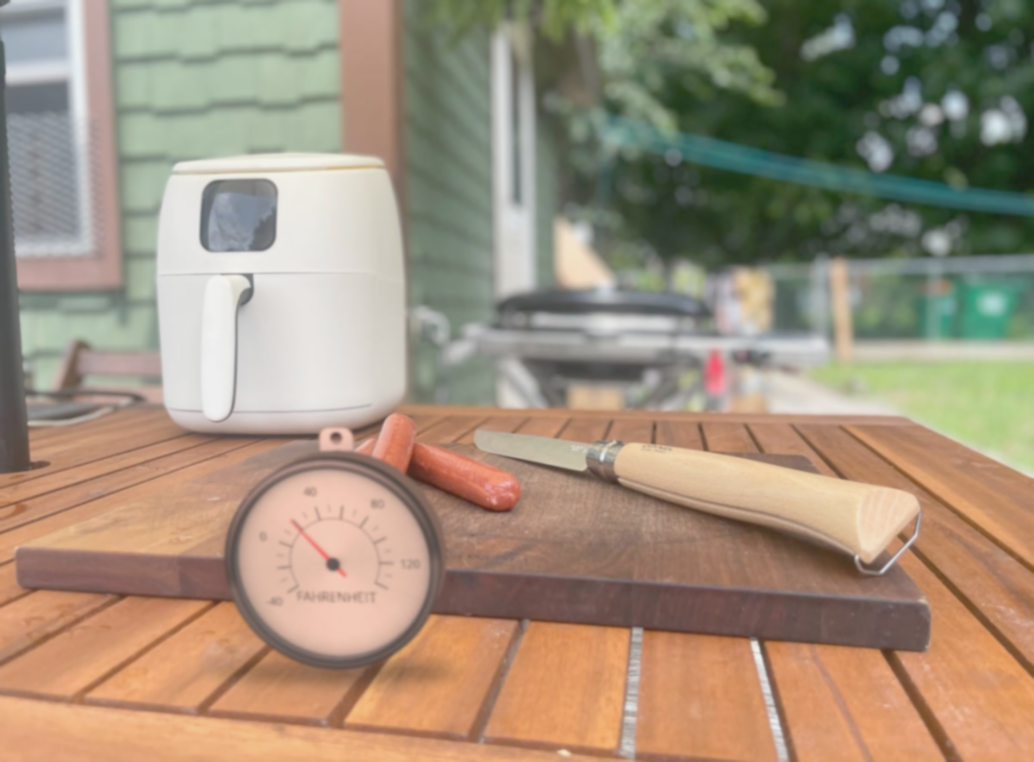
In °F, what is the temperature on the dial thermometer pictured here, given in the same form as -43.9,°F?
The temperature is 20,°F
